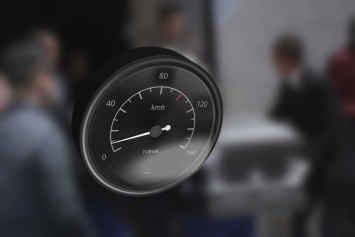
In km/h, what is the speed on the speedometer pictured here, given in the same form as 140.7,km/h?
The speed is 10,km/h
